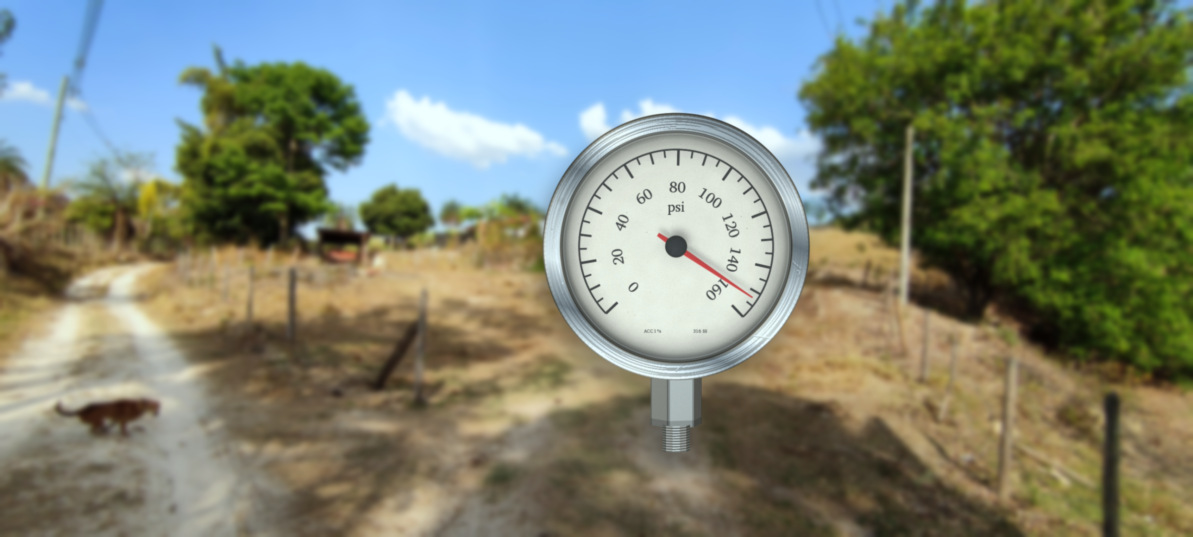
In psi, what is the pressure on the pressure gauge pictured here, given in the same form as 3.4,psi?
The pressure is 152.5,psi
